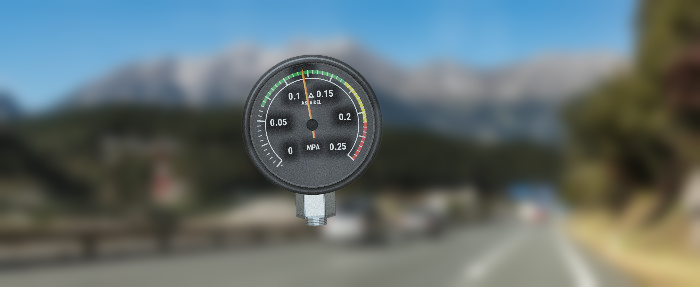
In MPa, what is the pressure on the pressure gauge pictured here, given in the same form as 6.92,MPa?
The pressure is 0.12,MPa
